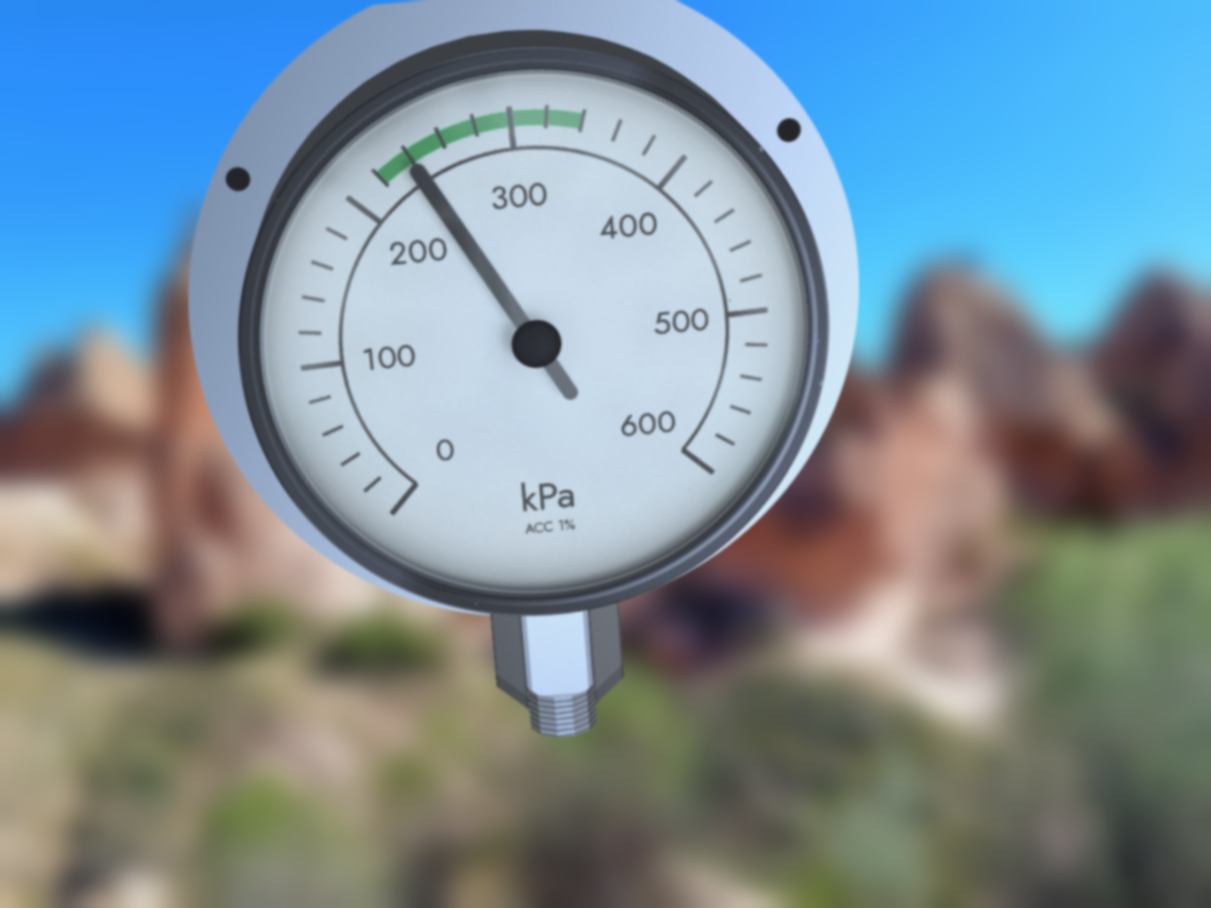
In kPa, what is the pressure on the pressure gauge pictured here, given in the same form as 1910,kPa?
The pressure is 240,kPa
